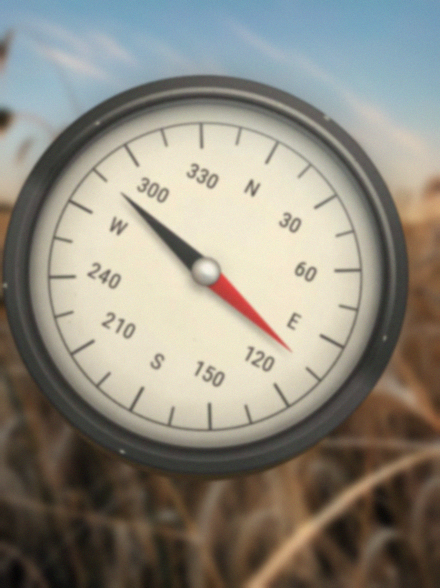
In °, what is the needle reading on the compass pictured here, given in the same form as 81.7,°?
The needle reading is 105,°
